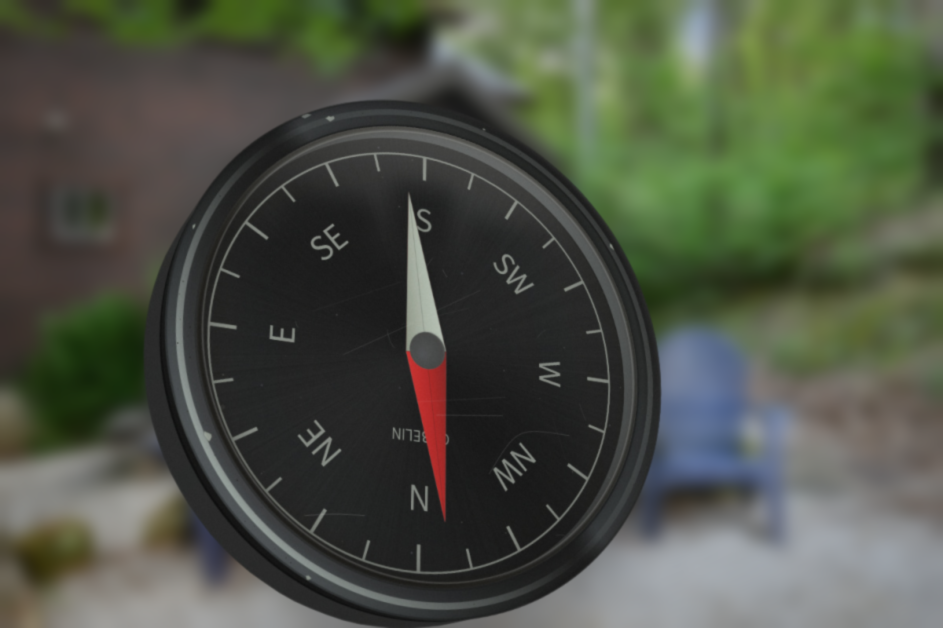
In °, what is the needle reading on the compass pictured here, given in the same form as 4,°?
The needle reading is 352.5,°
